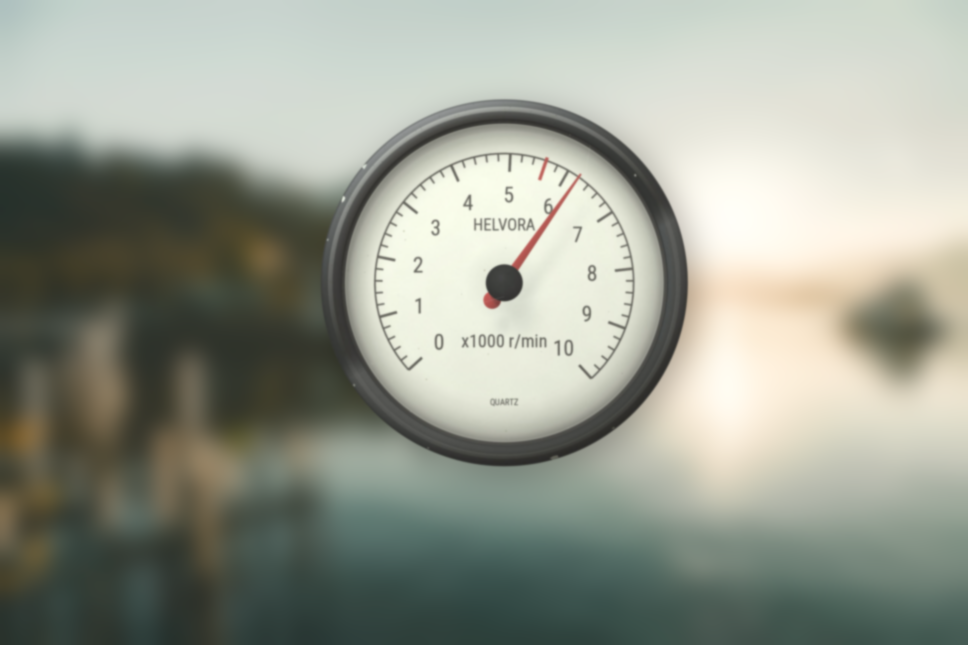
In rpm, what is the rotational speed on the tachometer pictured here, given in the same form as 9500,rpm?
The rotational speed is 6200,rpm
